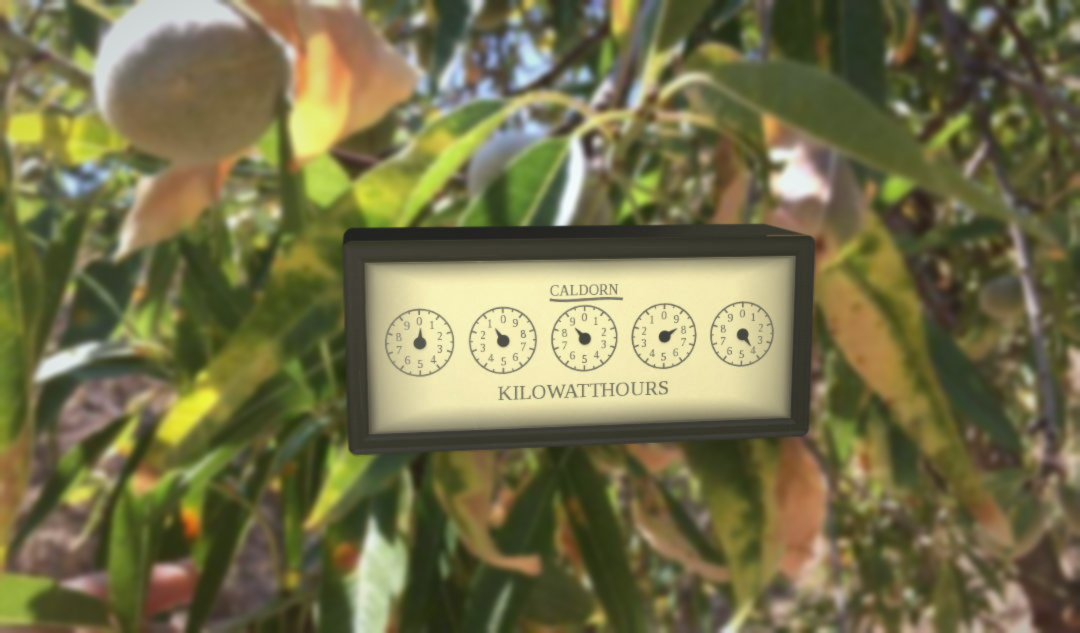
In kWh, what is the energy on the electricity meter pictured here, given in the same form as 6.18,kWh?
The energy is 884,kWh
